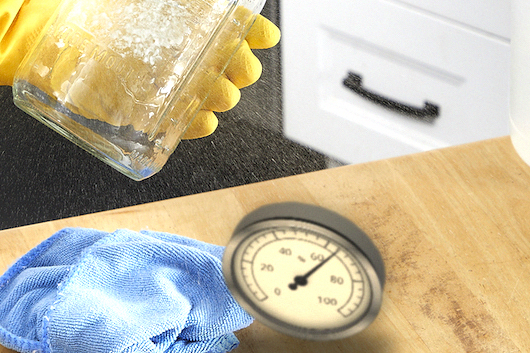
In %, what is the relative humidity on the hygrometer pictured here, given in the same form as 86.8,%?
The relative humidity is 64,%
